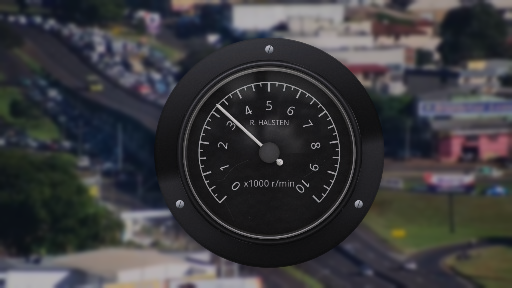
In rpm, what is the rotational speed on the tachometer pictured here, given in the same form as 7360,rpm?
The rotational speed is 3250,rpm
